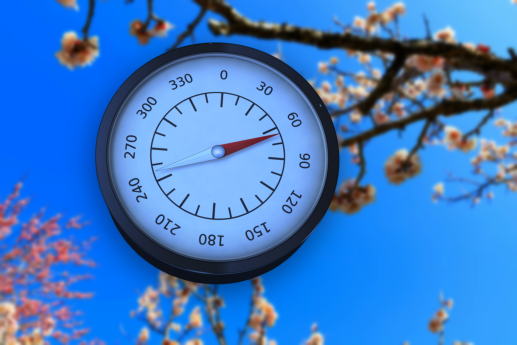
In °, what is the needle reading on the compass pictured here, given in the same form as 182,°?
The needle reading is 67.5,°
